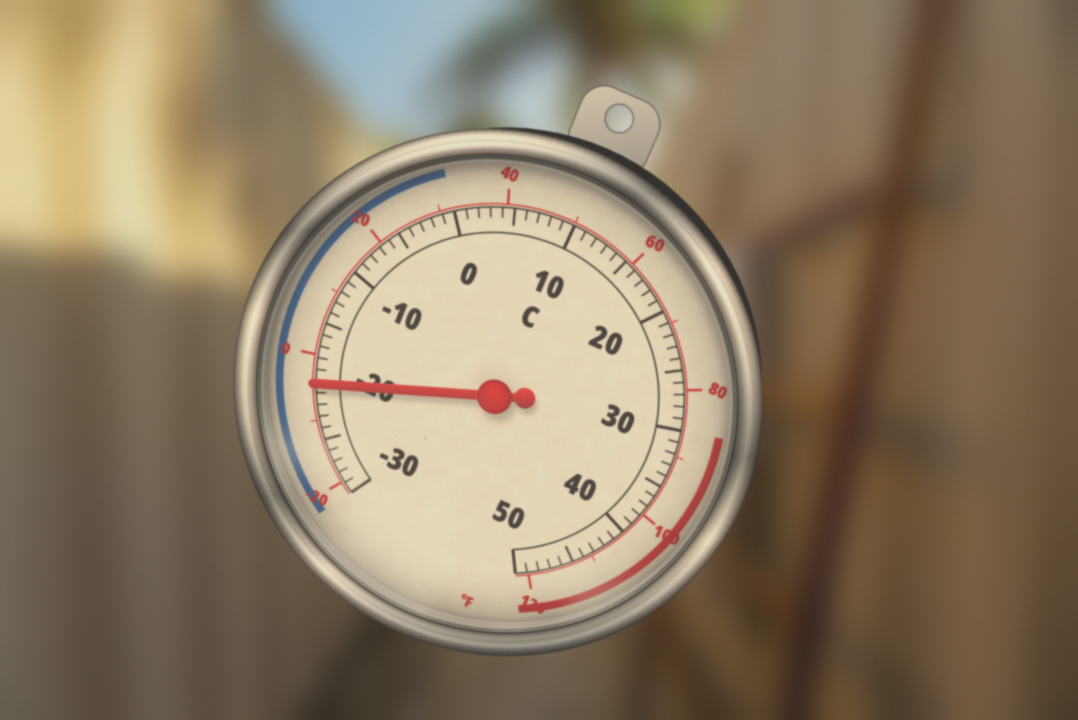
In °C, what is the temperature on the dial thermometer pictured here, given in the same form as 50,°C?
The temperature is -20,°C
